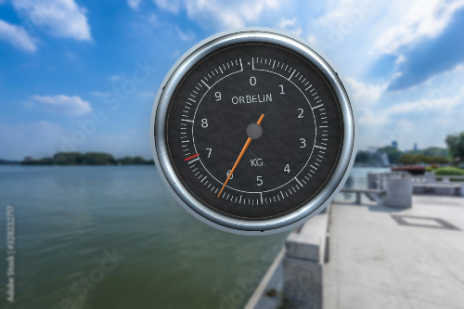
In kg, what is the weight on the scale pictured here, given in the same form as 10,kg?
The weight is 6,kg
